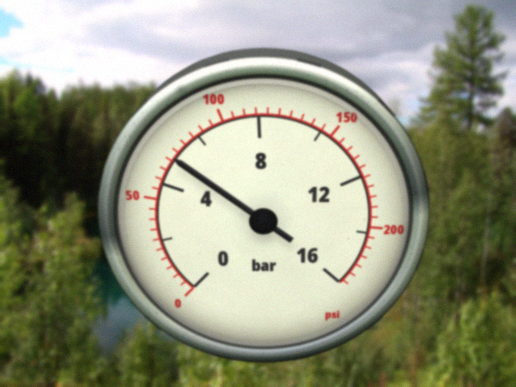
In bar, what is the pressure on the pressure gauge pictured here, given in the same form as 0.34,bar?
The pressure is 5,bar
